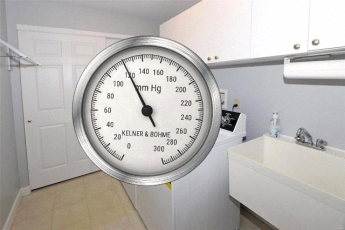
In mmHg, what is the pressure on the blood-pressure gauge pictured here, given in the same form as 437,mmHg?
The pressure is 120,mmHg
